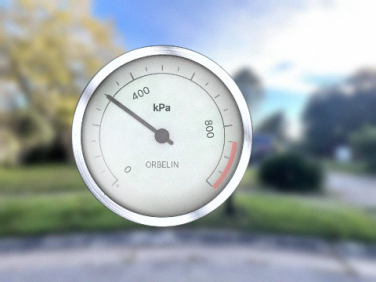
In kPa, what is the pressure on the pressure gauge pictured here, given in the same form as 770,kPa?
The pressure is 300,kPa
